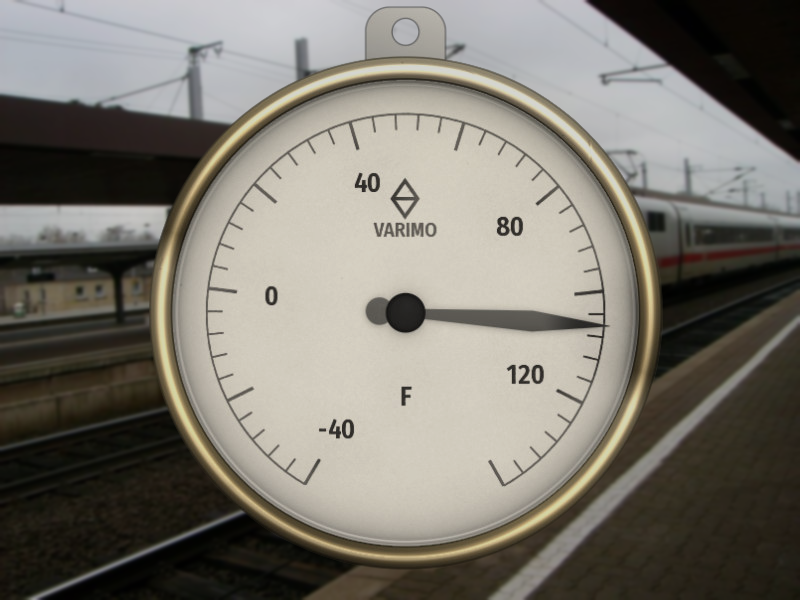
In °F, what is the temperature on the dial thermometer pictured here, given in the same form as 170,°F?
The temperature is 106,°F
